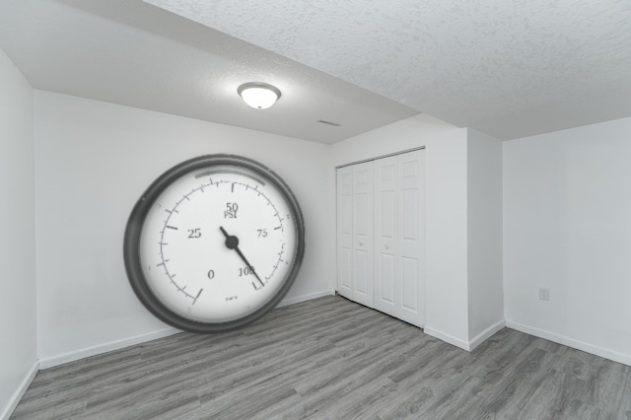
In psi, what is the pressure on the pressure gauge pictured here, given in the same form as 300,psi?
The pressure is 97.5,psi
